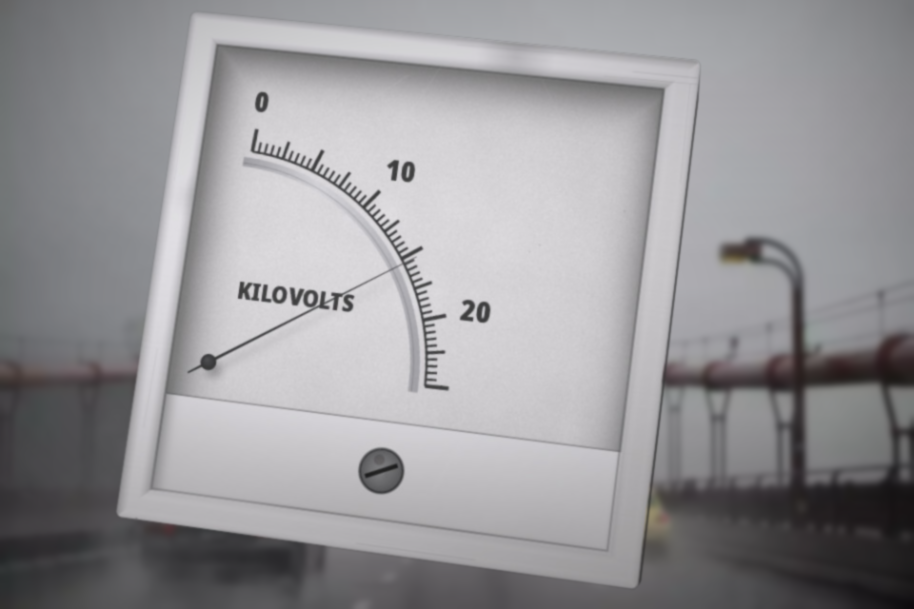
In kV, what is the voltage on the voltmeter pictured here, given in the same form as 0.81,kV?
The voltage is 15.5,kV
